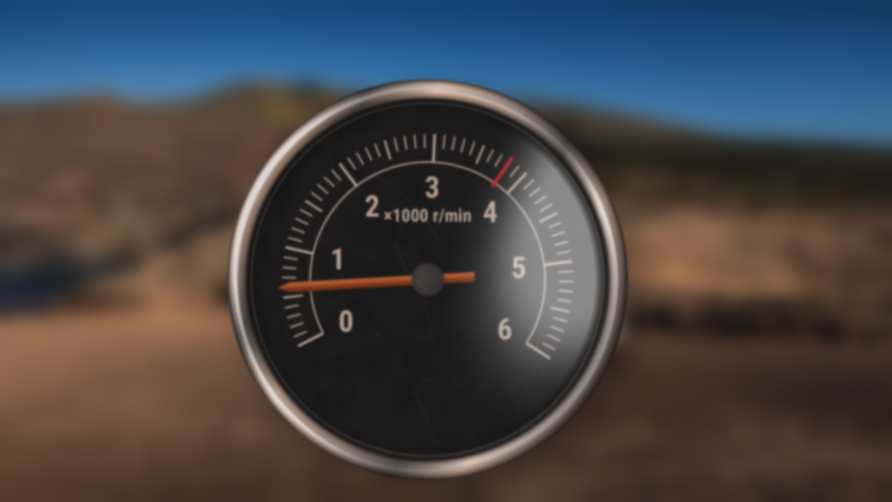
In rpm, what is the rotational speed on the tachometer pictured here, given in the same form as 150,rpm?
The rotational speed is 600,rpm
